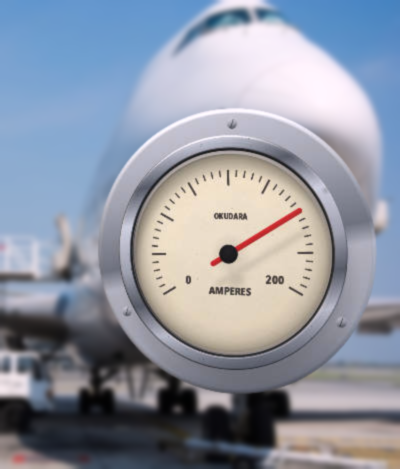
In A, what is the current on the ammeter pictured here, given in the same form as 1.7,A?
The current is 150,A
